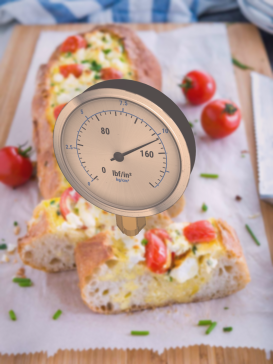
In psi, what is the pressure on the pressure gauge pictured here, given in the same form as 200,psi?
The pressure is 145,psi
